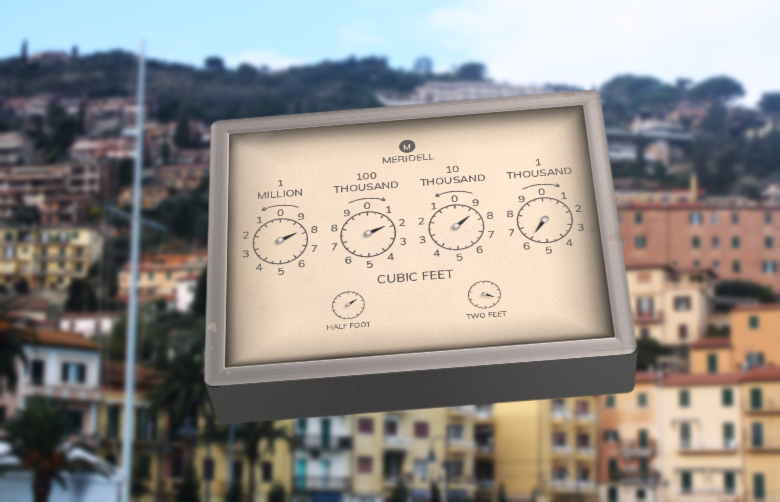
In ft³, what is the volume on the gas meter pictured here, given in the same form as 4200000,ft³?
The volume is 818600,ft³
